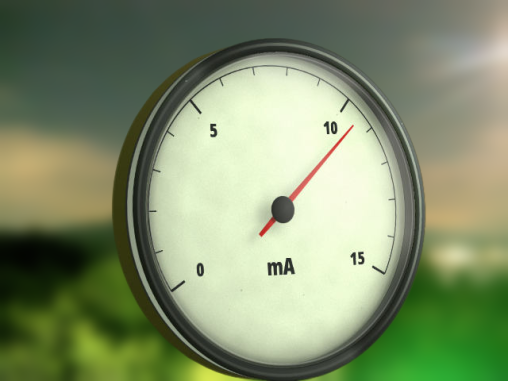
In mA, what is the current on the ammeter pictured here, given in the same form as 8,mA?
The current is 10.5,mA
